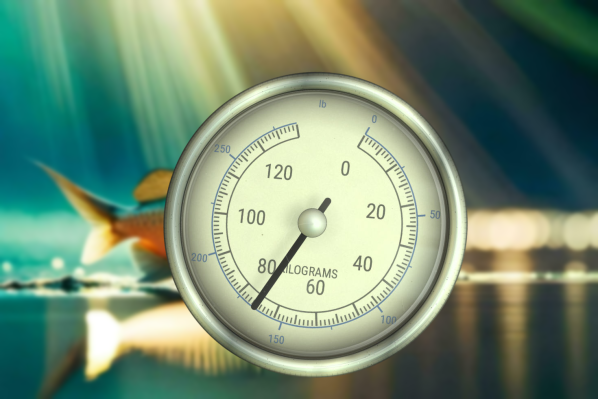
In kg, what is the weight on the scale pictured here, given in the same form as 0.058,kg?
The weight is 75,kg
